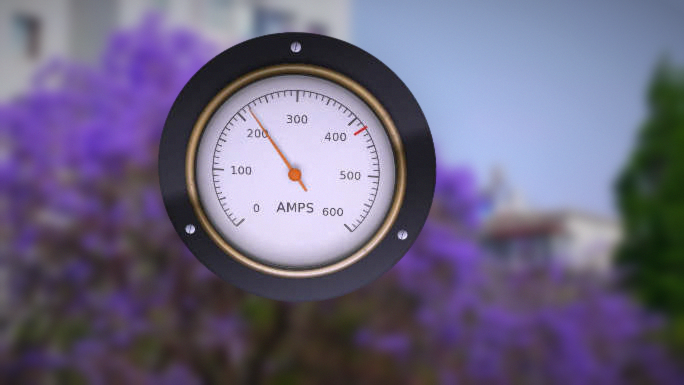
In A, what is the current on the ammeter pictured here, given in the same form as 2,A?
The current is 220,A
